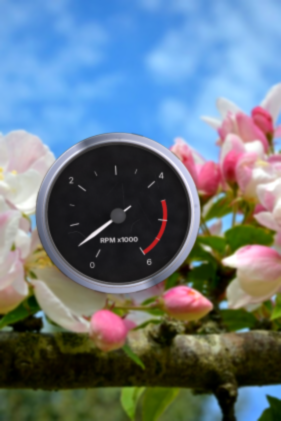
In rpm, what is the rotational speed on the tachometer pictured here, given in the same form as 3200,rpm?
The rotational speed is 500,rpm
